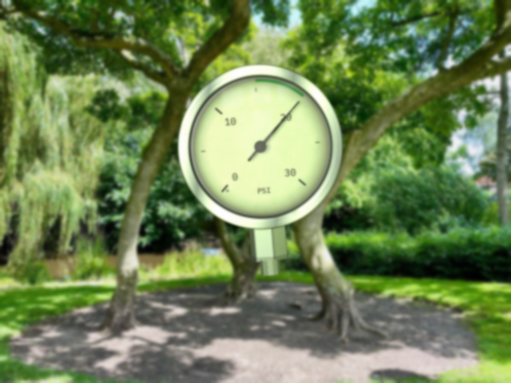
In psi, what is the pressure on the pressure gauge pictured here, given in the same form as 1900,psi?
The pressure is 20,psi
